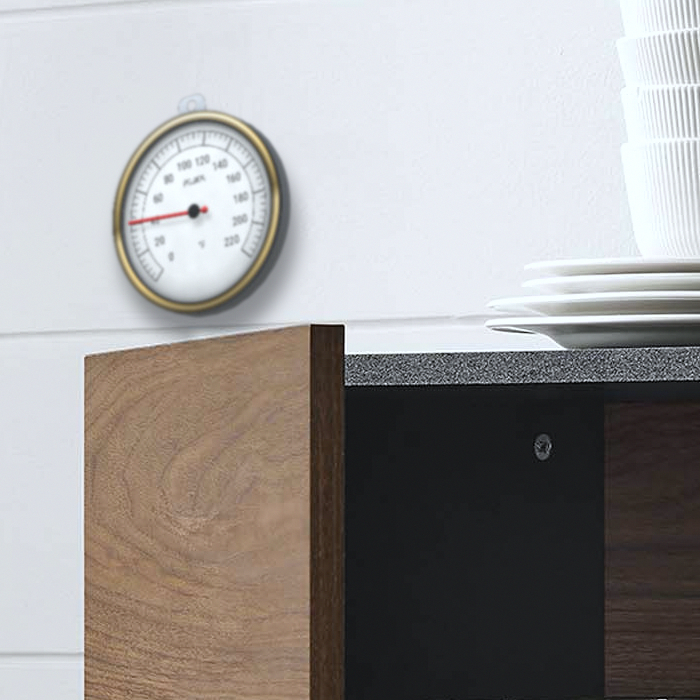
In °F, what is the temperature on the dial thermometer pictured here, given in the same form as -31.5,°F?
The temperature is 40,°F
